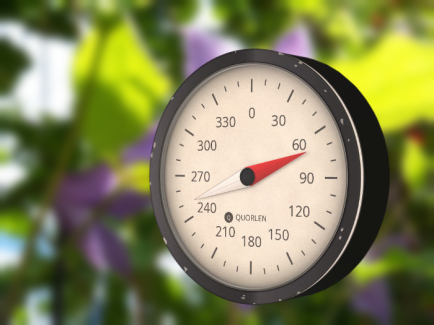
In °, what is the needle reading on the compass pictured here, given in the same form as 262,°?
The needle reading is 70,°
